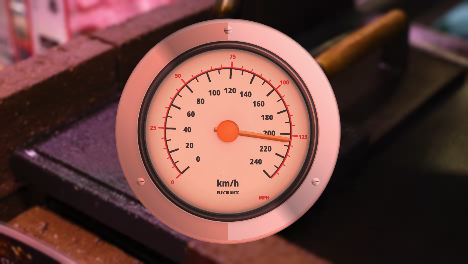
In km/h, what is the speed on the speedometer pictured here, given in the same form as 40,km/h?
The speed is 205,km/h
